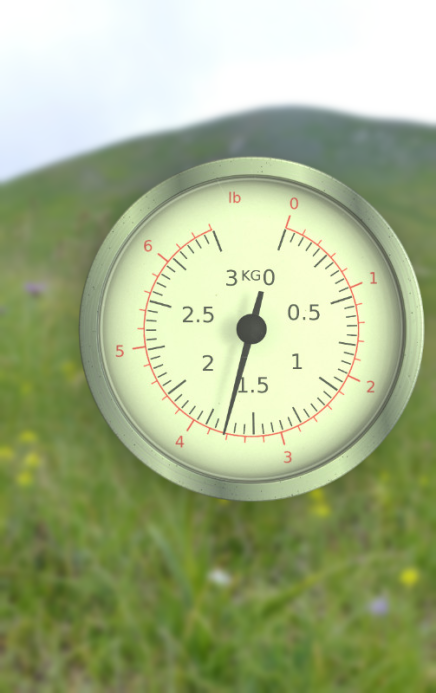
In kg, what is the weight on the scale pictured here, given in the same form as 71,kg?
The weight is 1.65,kg
